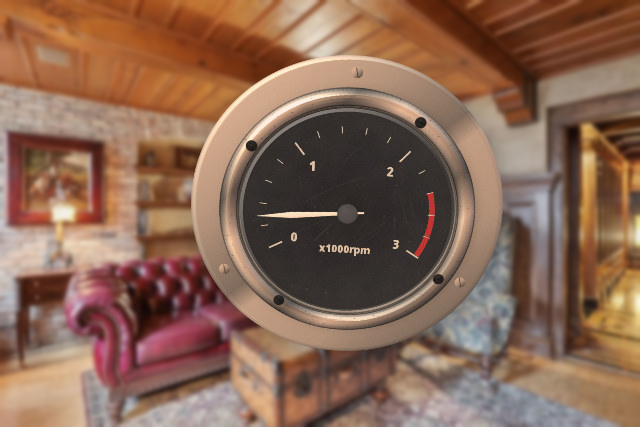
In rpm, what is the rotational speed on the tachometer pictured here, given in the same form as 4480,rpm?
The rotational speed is 300,rpm
